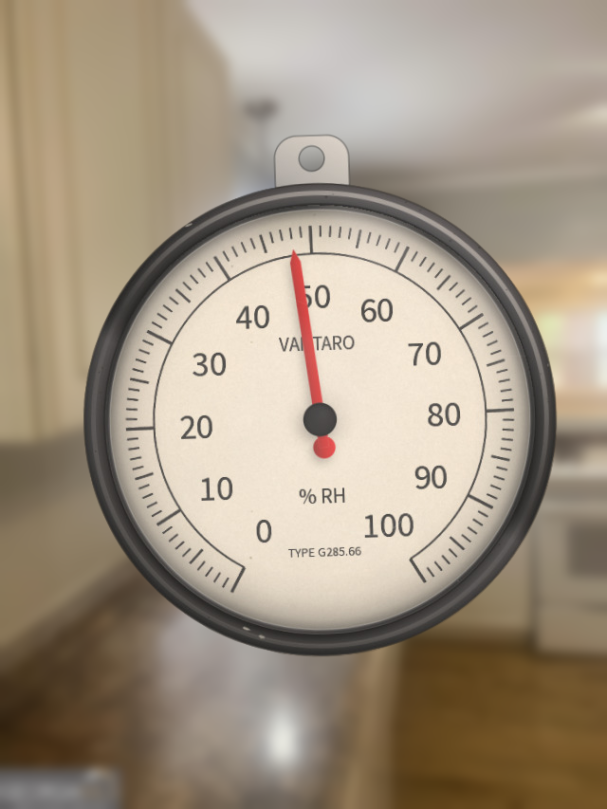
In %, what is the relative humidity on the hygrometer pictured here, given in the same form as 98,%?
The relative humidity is 48,%
